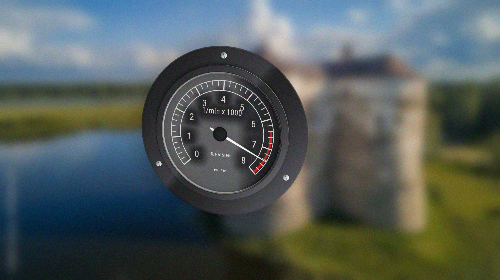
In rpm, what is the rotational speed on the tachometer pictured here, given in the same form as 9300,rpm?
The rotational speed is 7400,rpm
